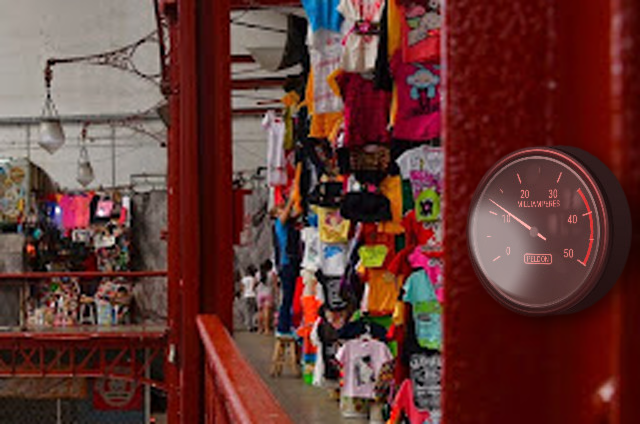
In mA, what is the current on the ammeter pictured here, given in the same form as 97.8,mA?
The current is 12.5,mA
